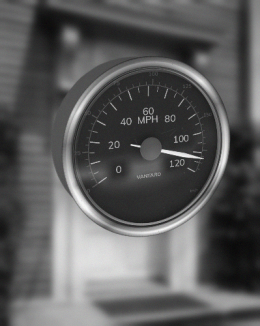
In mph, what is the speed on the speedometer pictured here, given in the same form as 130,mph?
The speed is 112.5,mph
